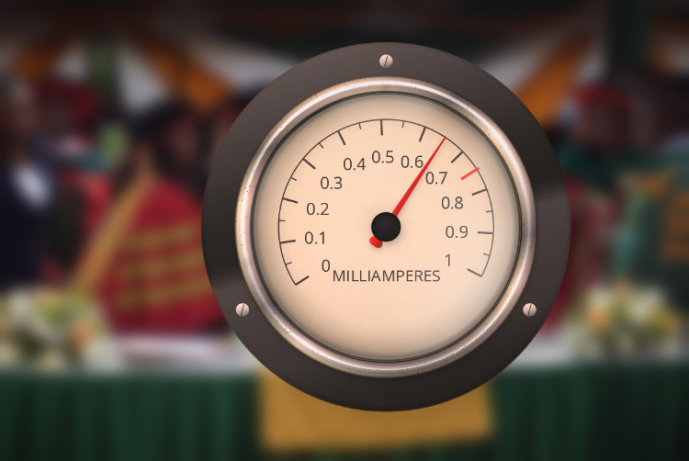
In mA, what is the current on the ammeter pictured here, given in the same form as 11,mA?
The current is 0.65,mA
